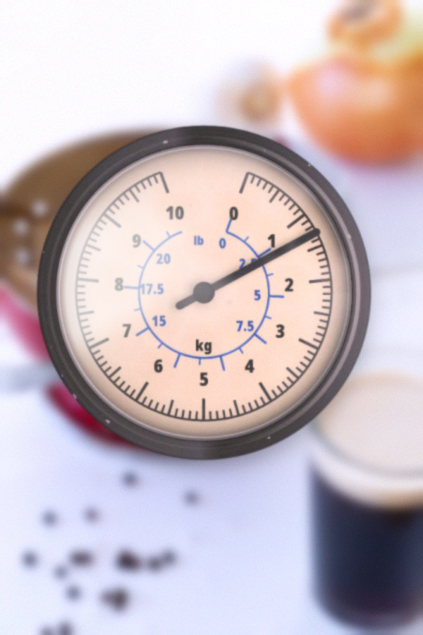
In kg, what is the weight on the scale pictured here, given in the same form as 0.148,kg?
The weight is 1.3,kg
